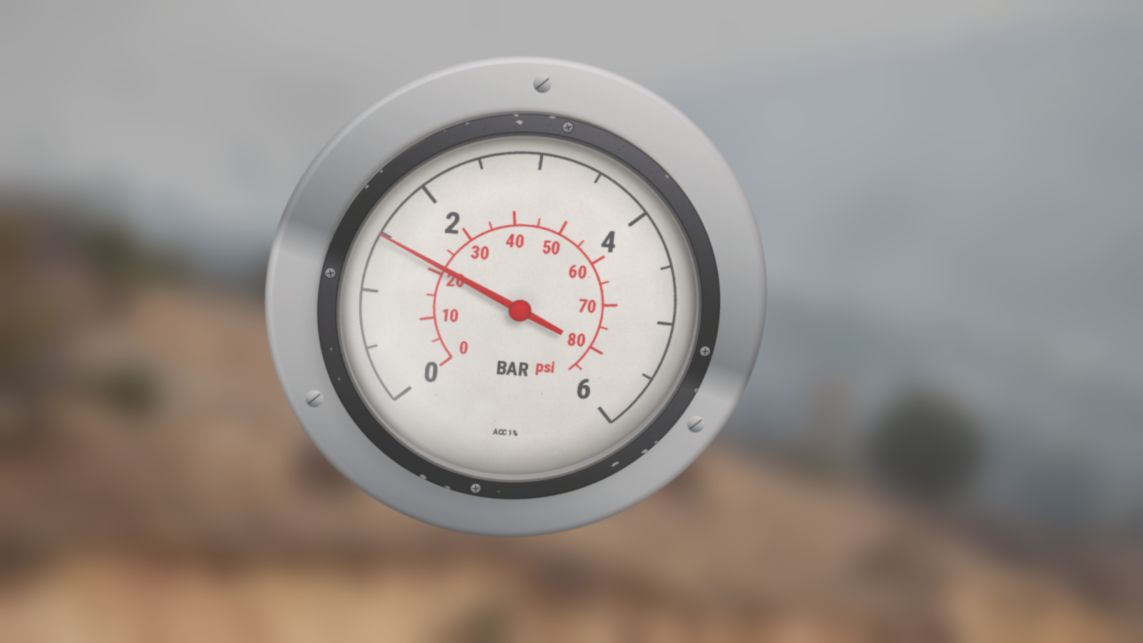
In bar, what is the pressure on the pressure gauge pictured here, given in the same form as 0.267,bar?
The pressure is 1.5,bar
